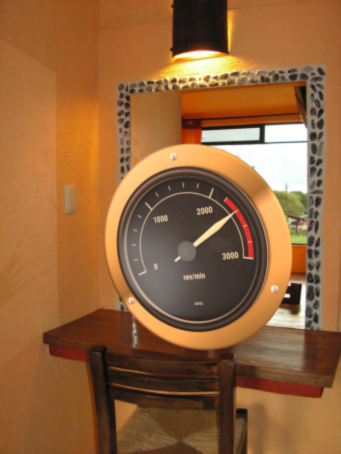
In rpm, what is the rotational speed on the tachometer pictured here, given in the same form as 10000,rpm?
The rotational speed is 2400,rpm
